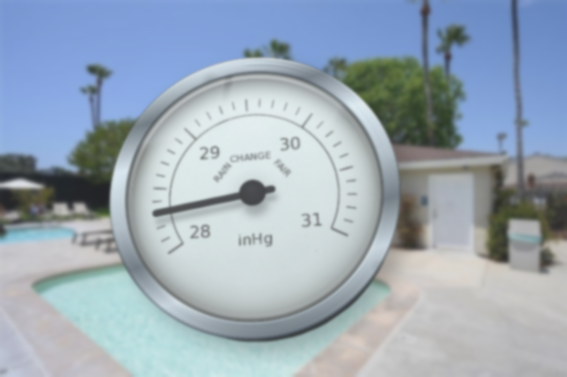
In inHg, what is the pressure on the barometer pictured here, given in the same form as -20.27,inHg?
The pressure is 28.3,inHg
